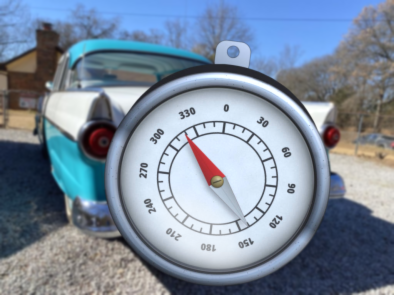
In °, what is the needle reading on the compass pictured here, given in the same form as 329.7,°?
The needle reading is 320,°
